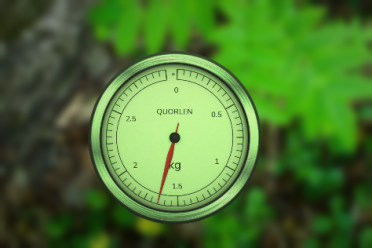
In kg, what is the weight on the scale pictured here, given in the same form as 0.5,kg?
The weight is 1.65,kg
